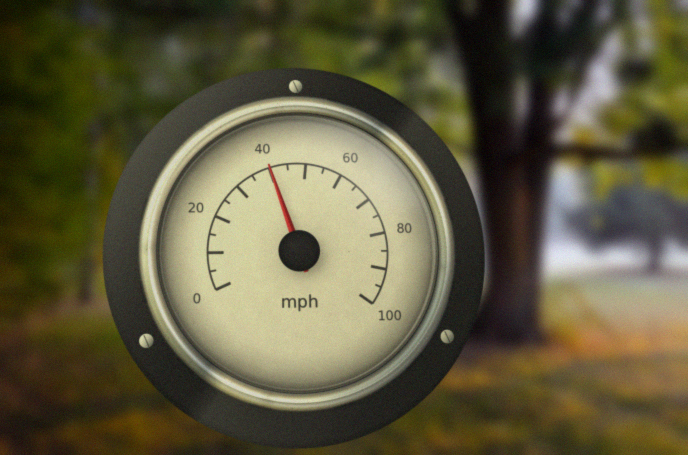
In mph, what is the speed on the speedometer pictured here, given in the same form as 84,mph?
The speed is 40,mph
